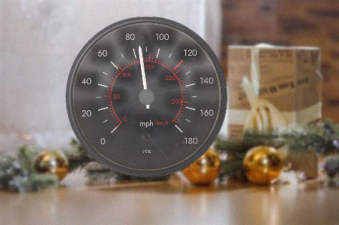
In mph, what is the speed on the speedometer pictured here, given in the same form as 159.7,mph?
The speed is 85,mph
